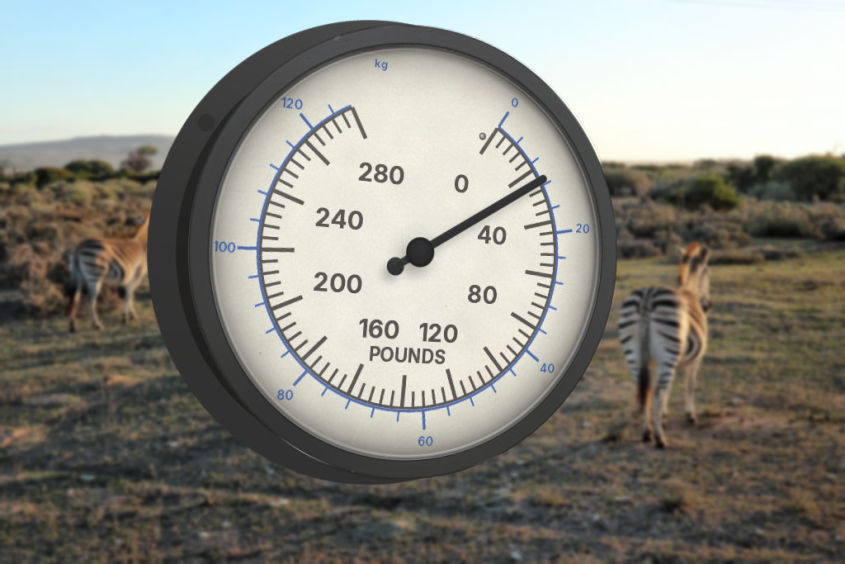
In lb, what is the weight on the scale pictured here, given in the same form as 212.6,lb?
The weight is 24,lb
